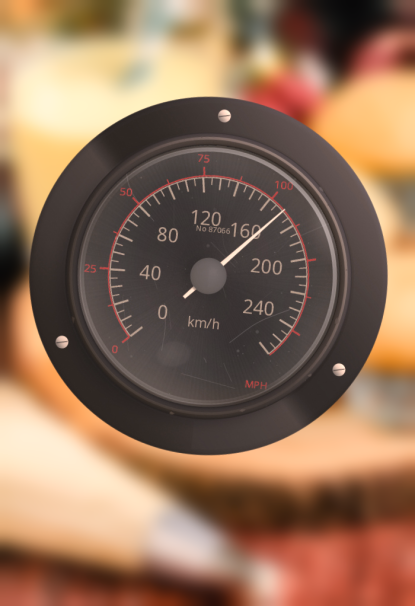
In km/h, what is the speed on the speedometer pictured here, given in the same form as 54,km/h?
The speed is 170,km/h
